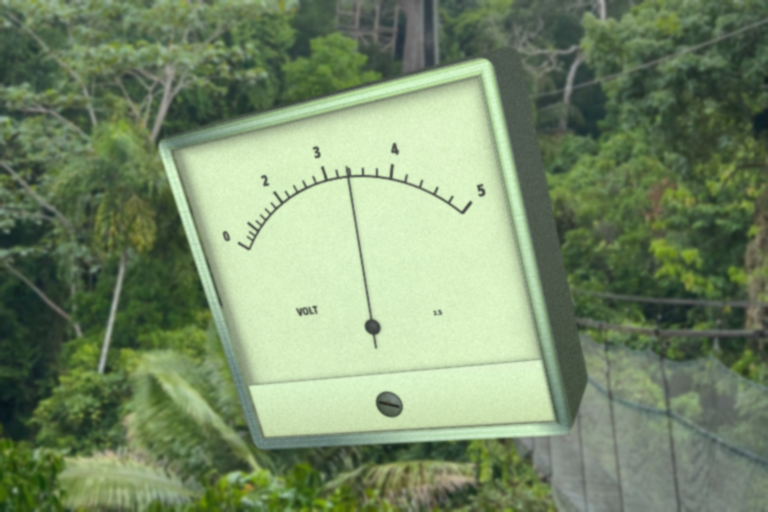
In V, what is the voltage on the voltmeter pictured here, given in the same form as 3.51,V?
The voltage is 3.4,V
